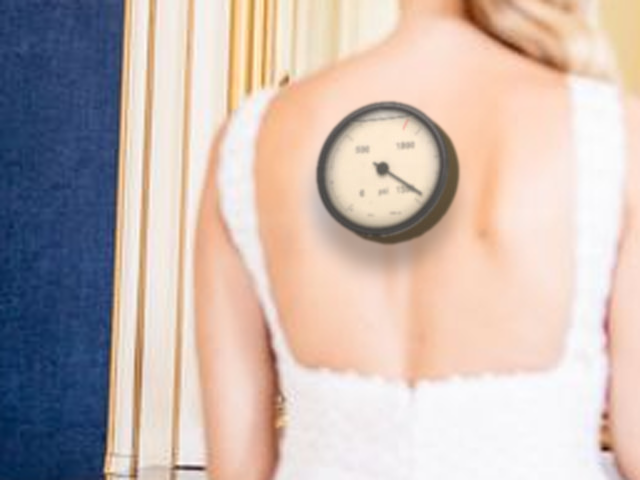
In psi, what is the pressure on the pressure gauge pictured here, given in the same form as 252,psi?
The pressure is 1450,psi
